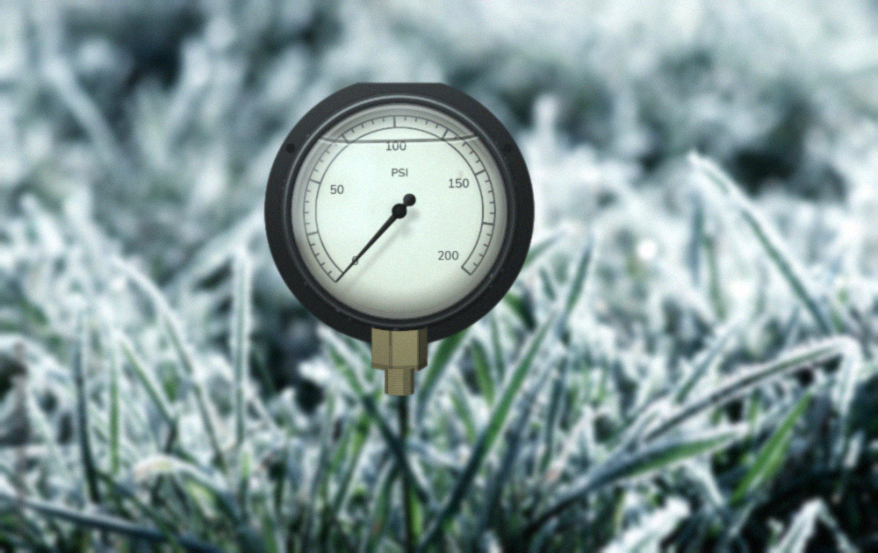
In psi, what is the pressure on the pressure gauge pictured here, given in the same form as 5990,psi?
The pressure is 0,psi
